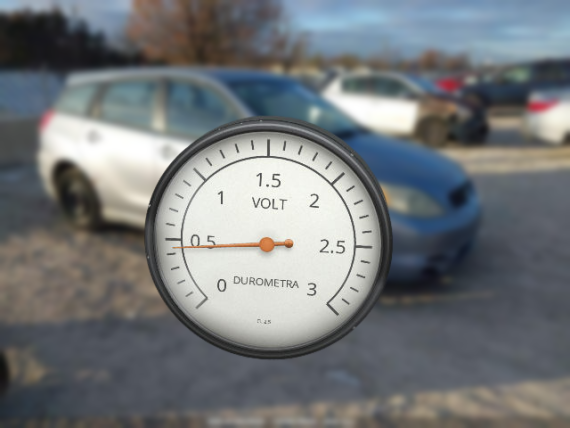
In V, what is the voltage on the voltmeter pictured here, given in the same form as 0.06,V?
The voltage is 0.45,V
